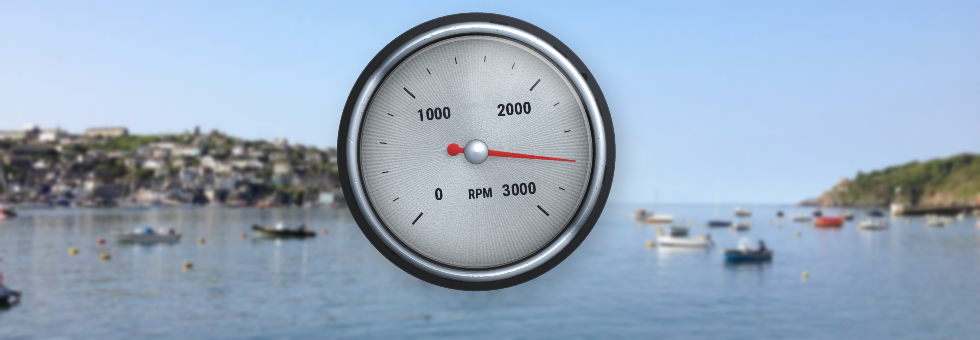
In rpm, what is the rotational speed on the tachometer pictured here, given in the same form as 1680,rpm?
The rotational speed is 2600,rpm
